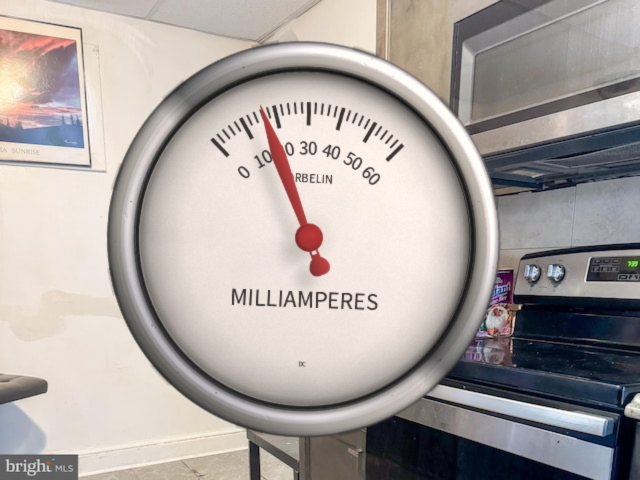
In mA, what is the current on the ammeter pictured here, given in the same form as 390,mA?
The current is 16,mA
